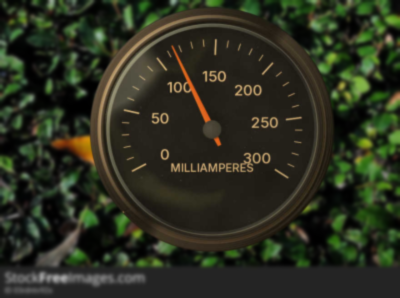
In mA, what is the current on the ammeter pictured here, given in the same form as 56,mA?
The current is 115,mA
